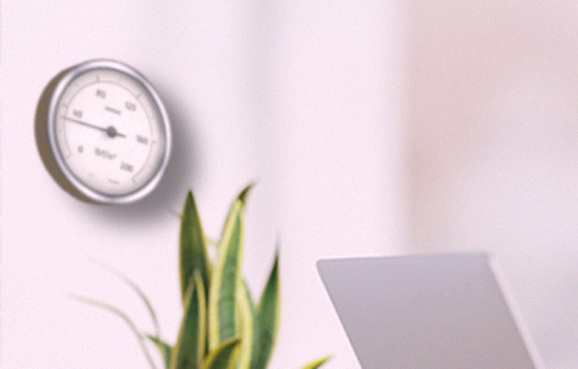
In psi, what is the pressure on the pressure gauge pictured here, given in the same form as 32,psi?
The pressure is 30,psi
